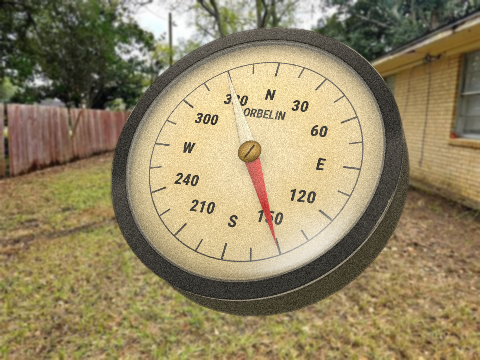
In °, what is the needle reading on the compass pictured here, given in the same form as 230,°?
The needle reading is 150,°
